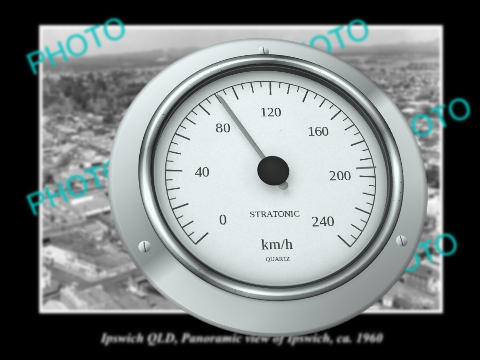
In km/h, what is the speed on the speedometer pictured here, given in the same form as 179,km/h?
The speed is 90,km/h
